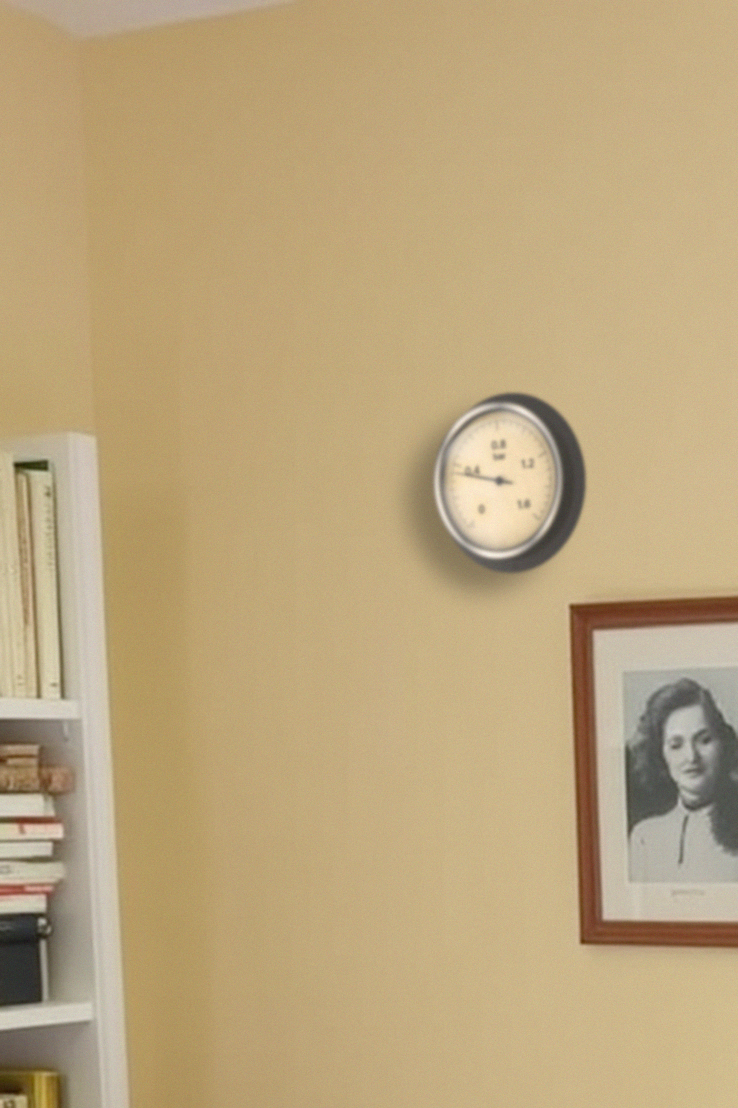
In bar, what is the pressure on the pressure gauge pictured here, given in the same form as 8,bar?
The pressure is 0.35,bar
